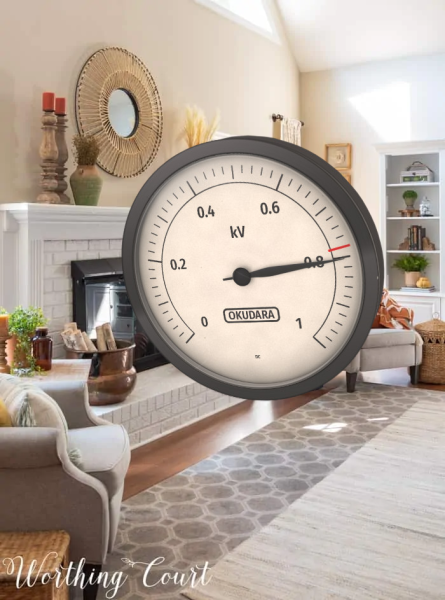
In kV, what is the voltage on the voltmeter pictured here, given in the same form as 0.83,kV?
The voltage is 0.8,kV
